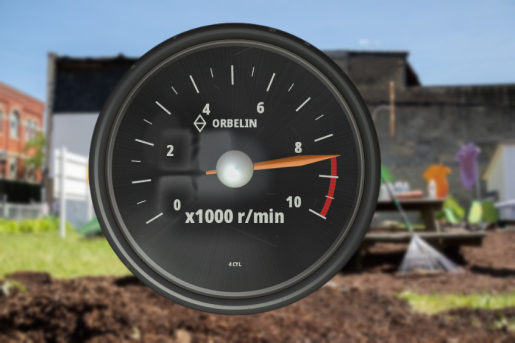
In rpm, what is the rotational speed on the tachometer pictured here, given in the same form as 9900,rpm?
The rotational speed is 8500,rpm
